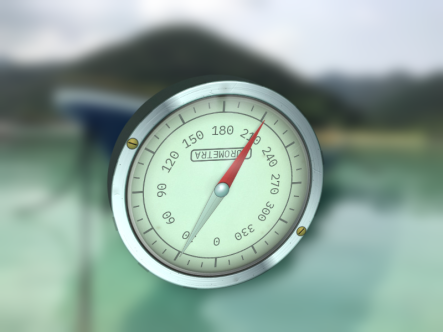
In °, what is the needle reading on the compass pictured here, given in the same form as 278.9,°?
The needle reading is 210,°
